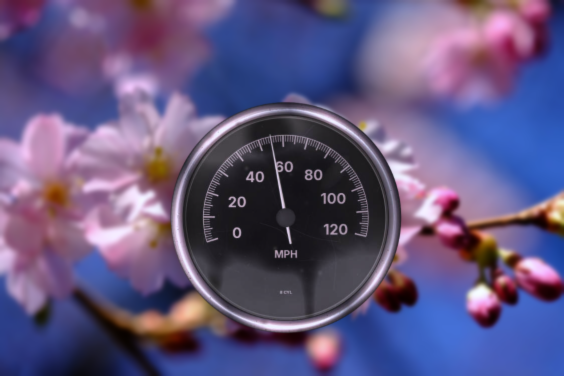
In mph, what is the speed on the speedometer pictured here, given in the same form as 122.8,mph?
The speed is 55,mph
